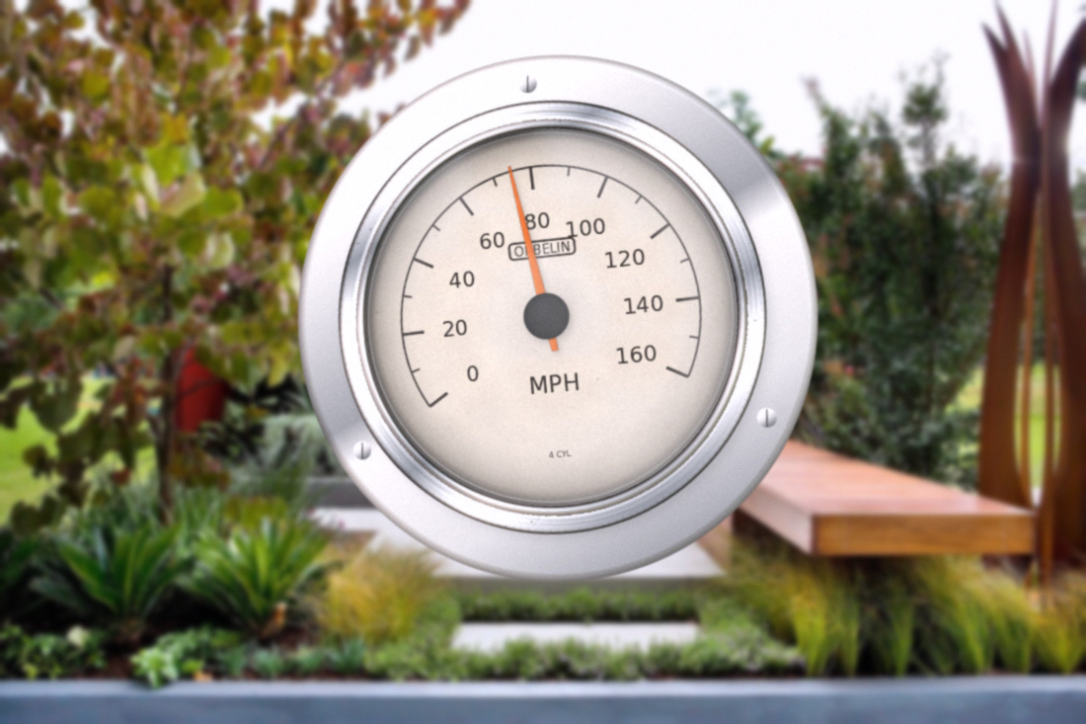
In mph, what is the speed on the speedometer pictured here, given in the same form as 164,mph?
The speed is 75,mph
